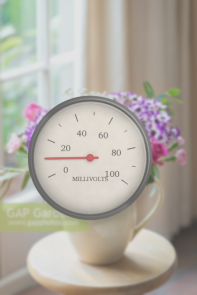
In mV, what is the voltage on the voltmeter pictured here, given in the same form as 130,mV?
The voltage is 10,mV
